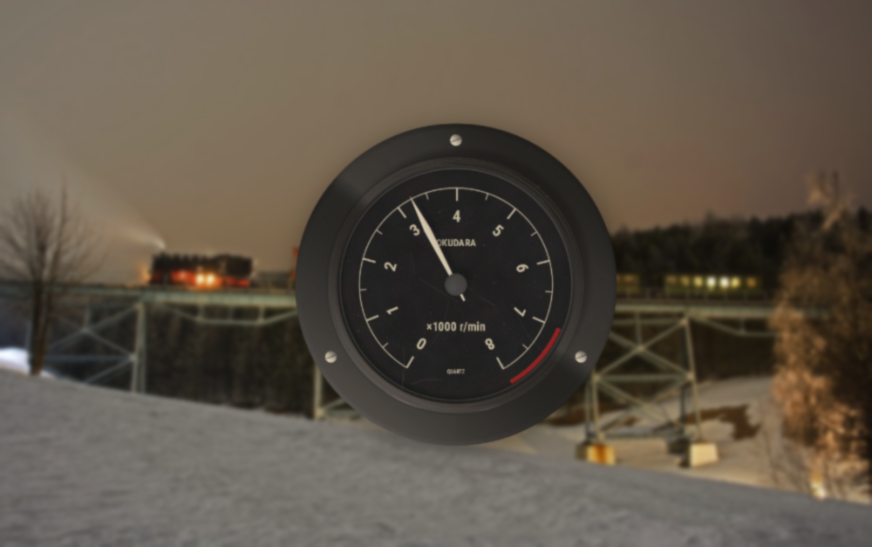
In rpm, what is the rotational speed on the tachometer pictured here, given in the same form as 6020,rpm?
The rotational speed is 3250,rpm
